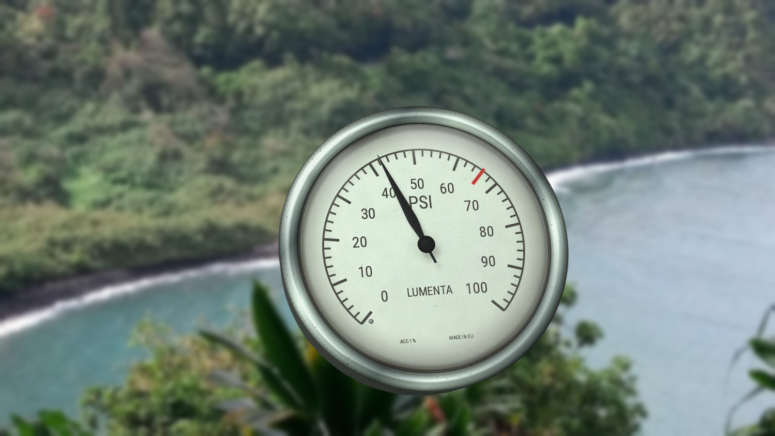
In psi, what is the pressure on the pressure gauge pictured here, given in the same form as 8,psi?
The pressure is 42,psi
